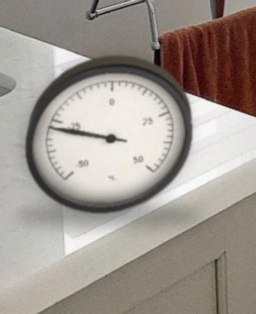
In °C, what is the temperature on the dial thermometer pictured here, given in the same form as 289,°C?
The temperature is -27.5,°C
